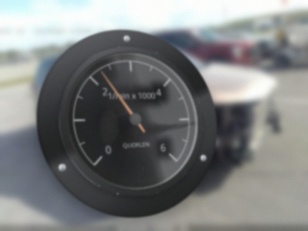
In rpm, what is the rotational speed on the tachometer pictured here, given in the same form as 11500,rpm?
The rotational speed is 2250,rpm
